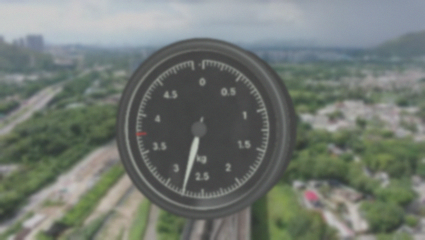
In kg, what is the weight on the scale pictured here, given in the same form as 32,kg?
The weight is 2.75,kg
